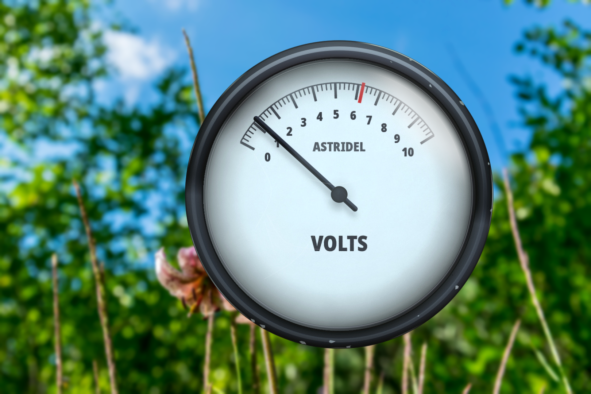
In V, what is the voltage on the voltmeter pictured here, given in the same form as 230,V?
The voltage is 1.2,V
